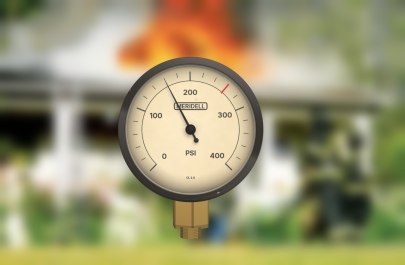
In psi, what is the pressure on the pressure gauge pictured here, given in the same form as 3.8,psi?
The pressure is 160,psi
